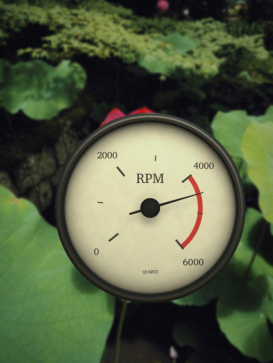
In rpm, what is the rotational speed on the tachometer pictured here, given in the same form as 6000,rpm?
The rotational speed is 4500,rpm
